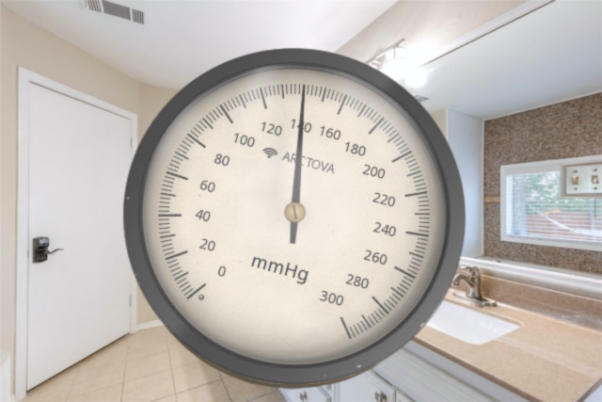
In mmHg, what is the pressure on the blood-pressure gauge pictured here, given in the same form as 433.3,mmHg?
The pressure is 140,mmHg
